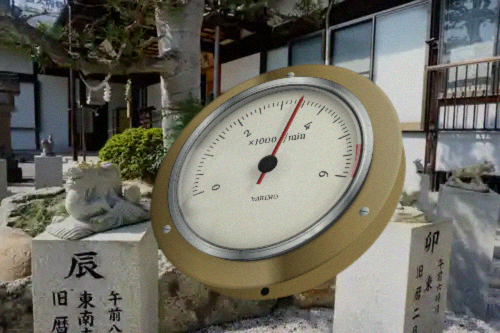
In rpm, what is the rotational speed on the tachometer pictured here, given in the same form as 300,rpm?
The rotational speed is 3500,rpm
